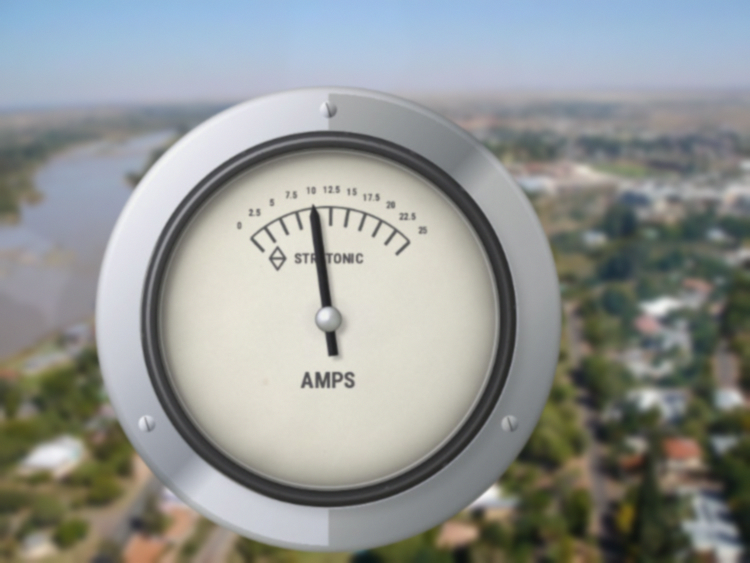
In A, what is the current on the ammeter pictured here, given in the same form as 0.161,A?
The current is 10,A
